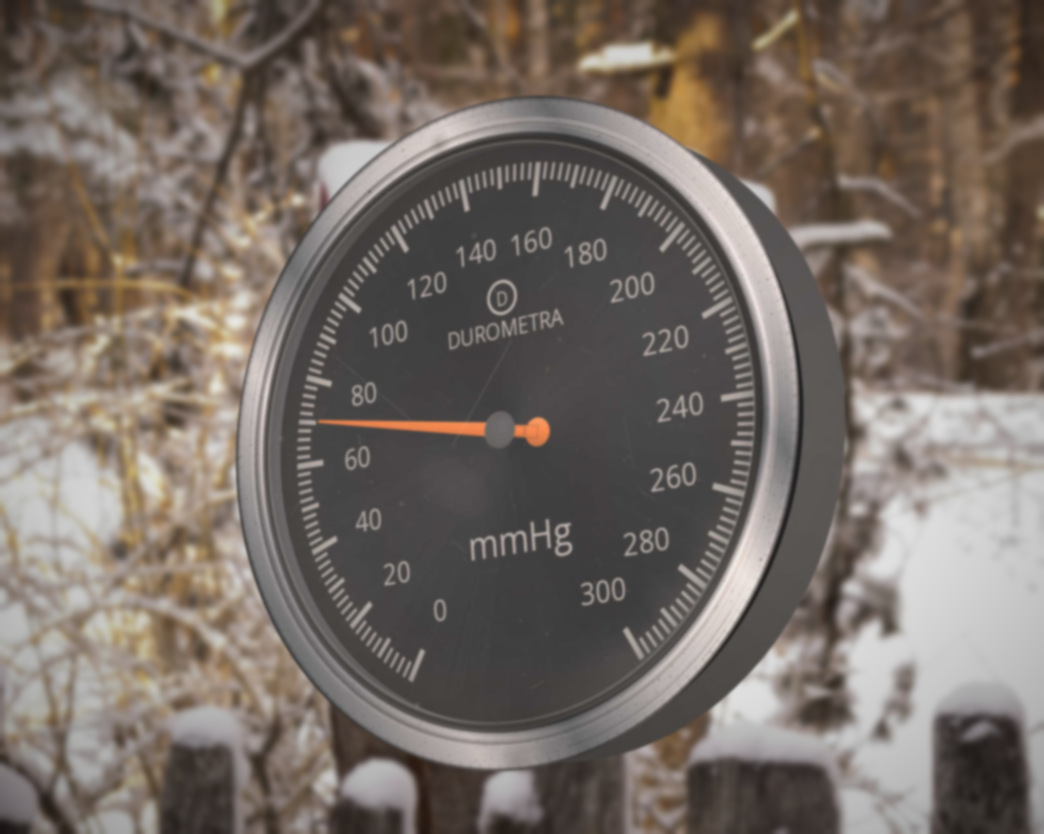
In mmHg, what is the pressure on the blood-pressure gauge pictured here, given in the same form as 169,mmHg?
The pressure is 70,mmHg
